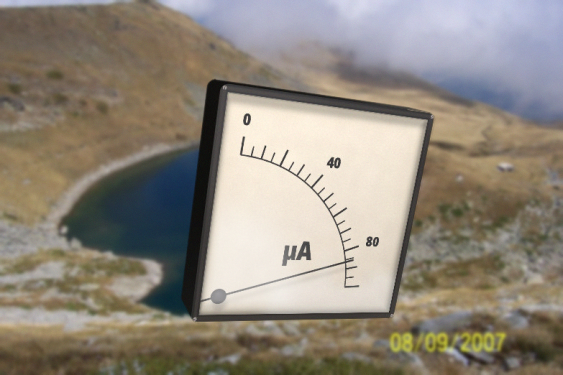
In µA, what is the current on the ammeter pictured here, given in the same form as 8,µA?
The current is 85,µA
